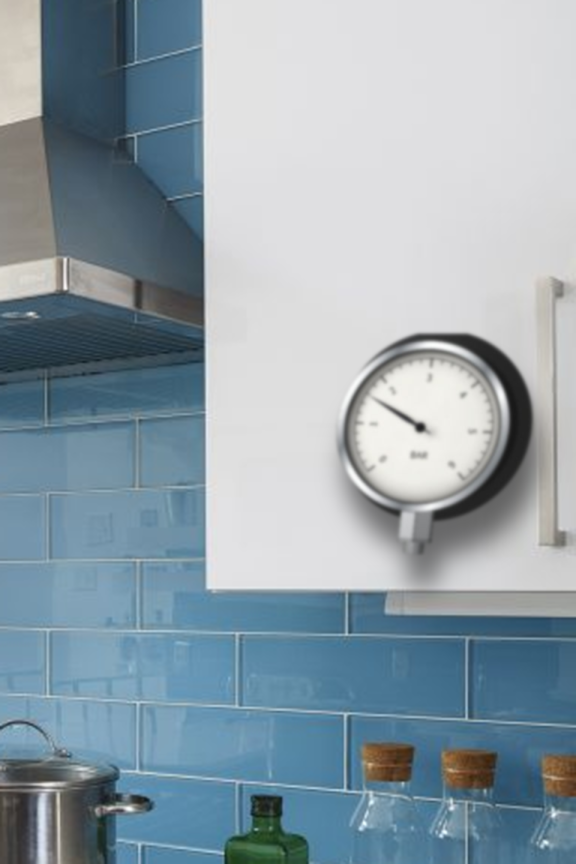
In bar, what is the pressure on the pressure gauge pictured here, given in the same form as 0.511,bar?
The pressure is 1.6,bar
